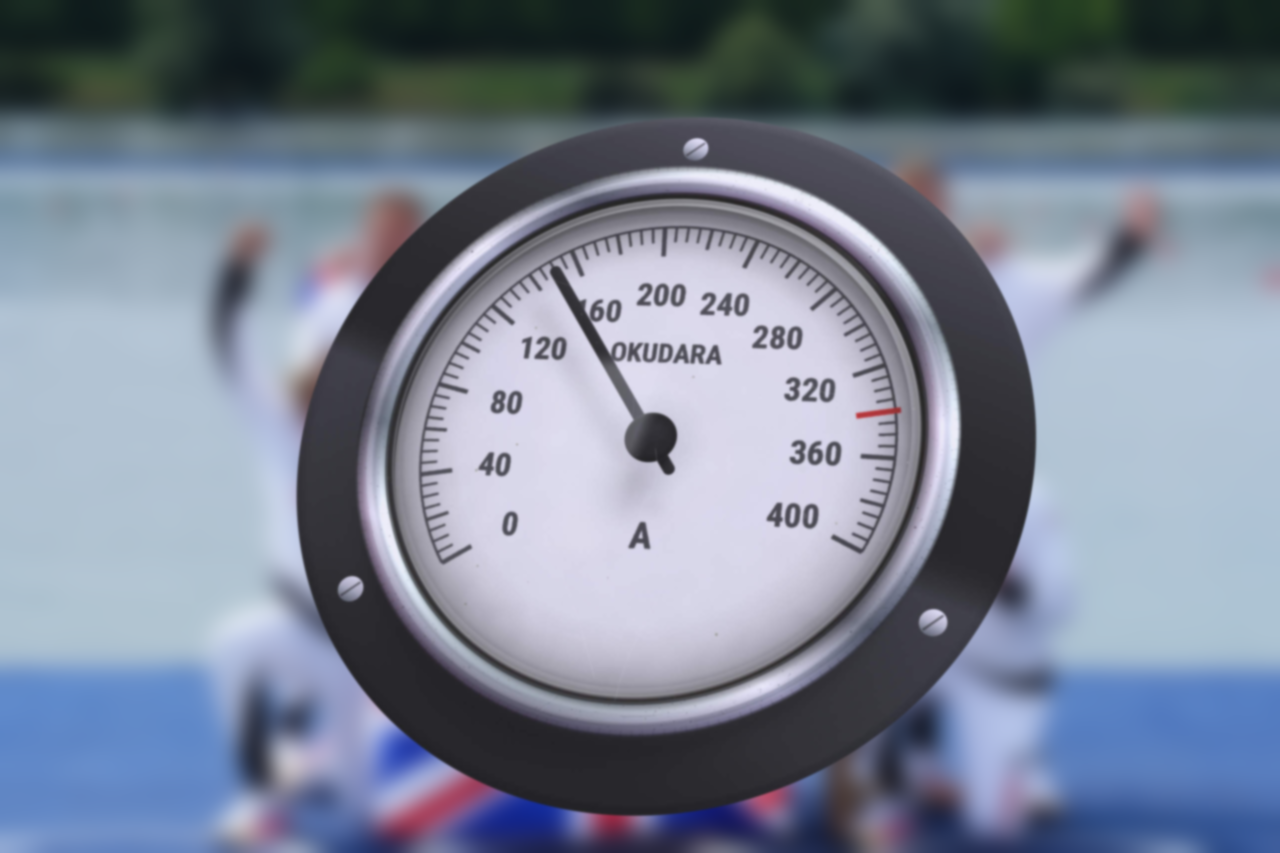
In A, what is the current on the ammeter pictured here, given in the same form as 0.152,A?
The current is 150,A
